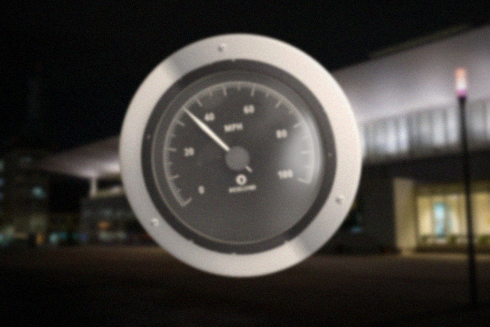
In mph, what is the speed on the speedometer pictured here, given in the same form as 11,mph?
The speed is 35,mph
